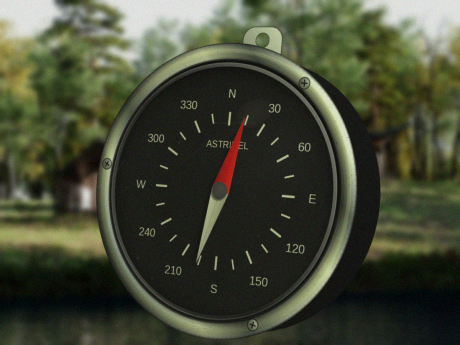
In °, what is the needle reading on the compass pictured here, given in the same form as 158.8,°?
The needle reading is 15,°
